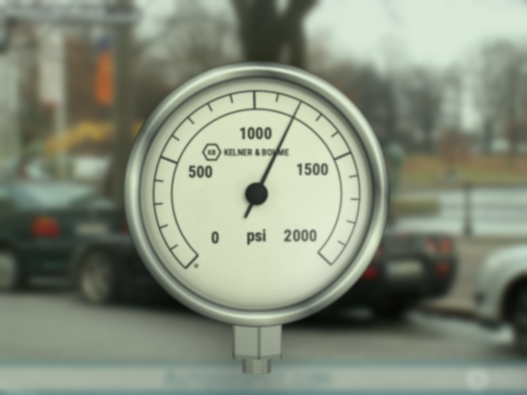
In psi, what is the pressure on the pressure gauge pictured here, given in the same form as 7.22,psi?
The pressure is 1200,psi
